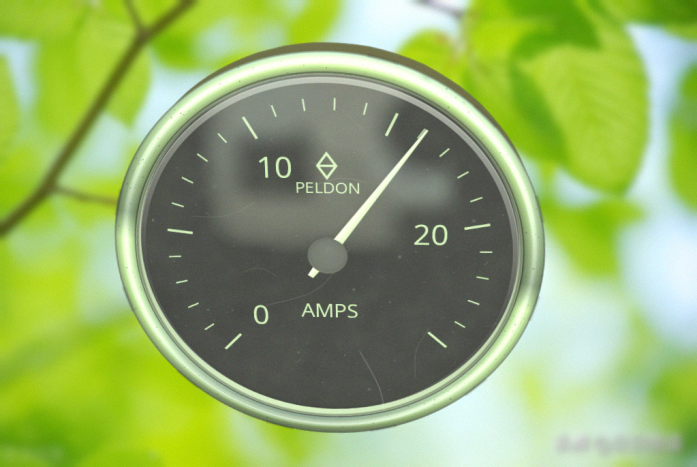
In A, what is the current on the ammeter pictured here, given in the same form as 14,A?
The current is 16,A
